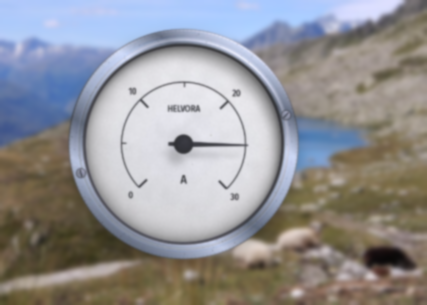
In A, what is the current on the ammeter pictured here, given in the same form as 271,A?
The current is 25,A
